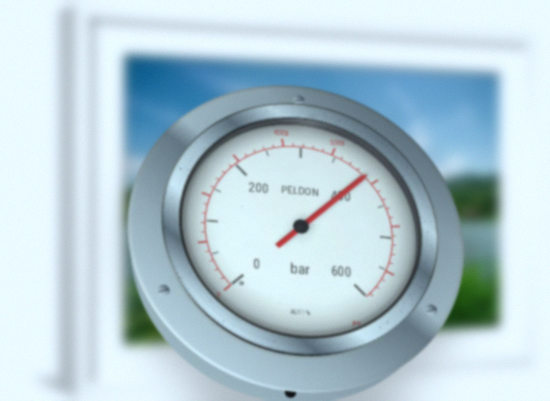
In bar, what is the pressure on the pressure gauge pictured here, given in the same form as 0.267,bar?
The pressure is 400,bar
